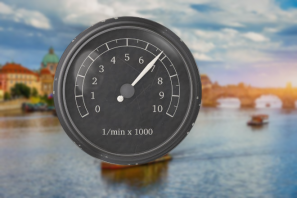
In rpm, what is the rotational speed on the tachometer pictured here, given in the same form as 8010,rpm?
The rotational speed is 6750,rpm
